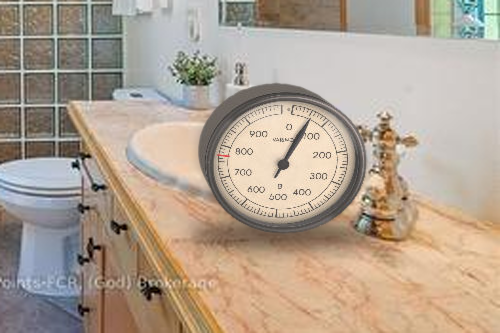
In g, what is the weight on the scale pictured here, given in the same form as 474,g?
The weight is 50,g
